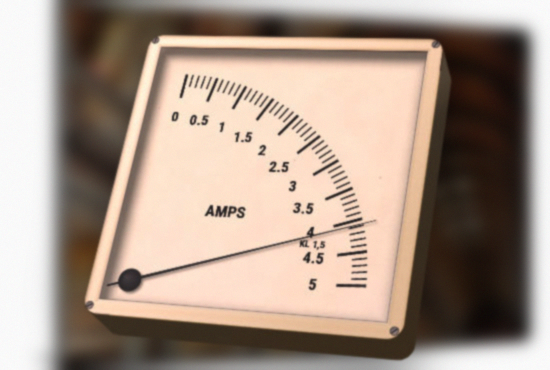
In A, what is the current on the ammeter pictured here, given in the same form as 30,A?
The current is 4.1,A
